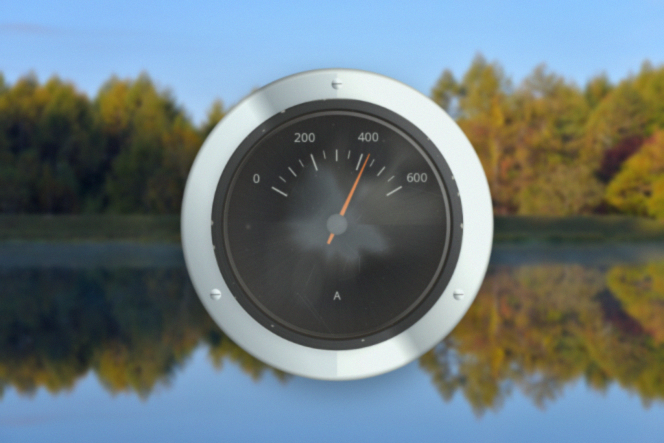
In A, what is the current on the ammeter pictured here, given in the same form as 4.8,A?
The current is 425,A
